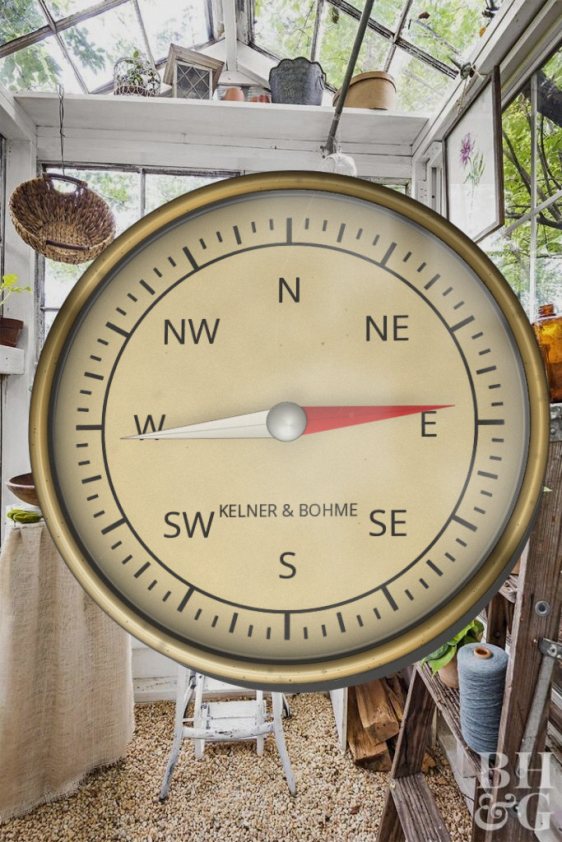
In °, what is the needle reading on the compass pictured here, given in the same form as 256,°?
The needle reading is 85,°
